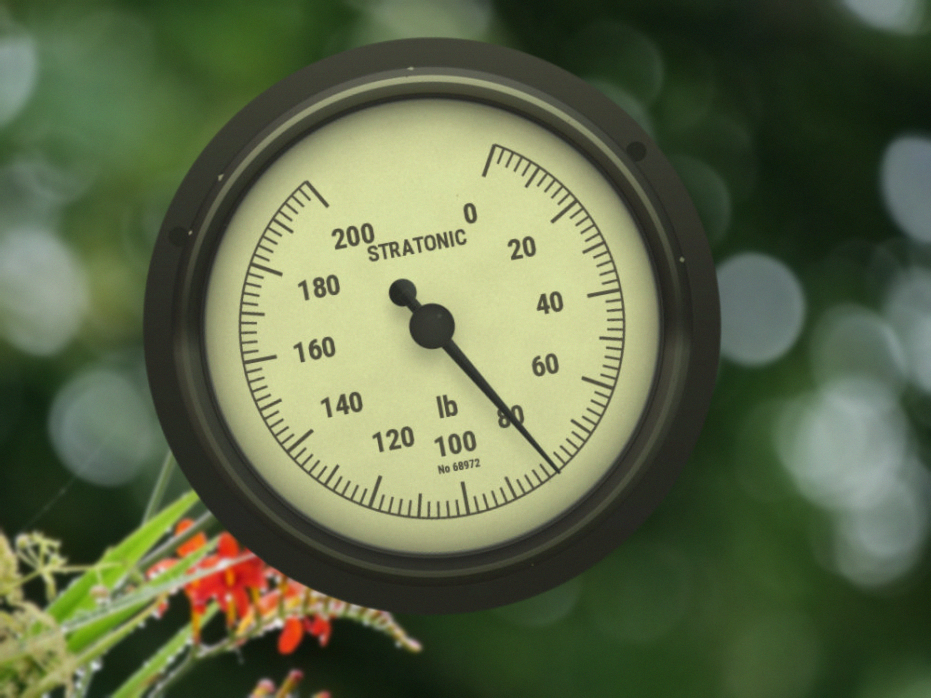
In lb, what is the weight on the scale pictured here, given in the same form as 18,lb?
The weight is 80,lb
